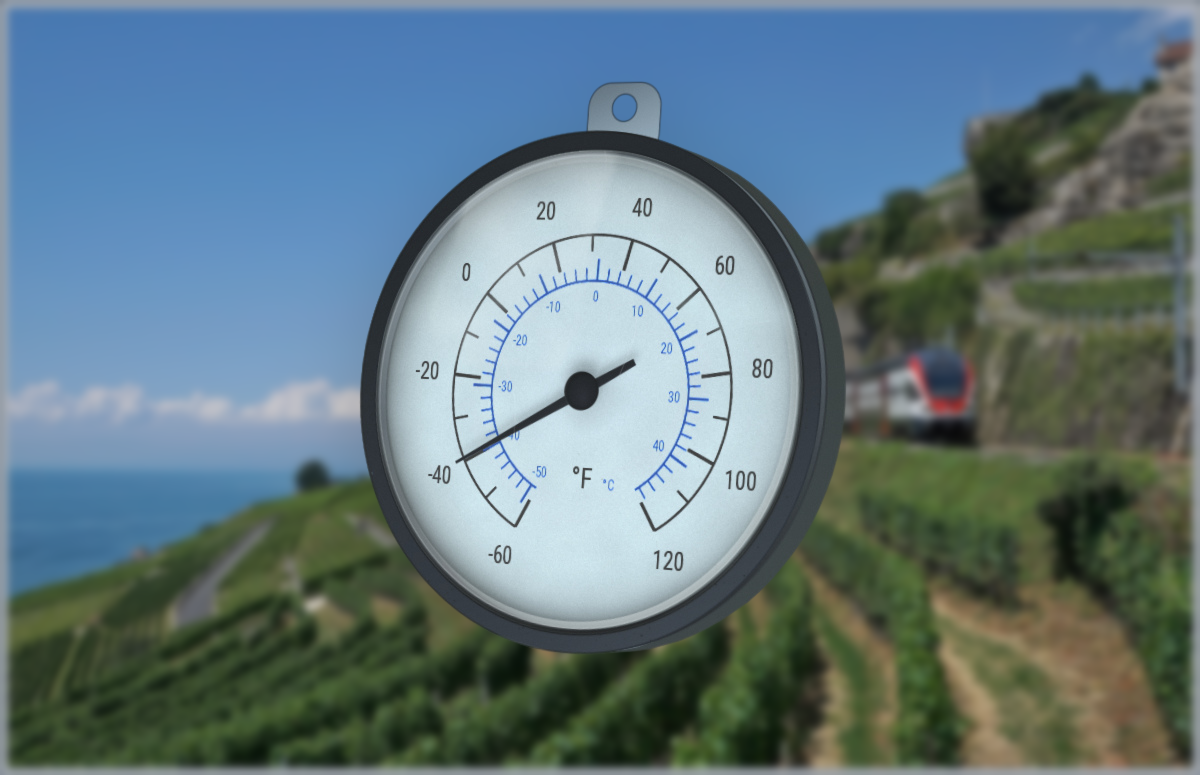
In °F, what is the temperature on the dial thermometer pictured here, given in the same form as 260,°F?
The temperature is -40,°F
